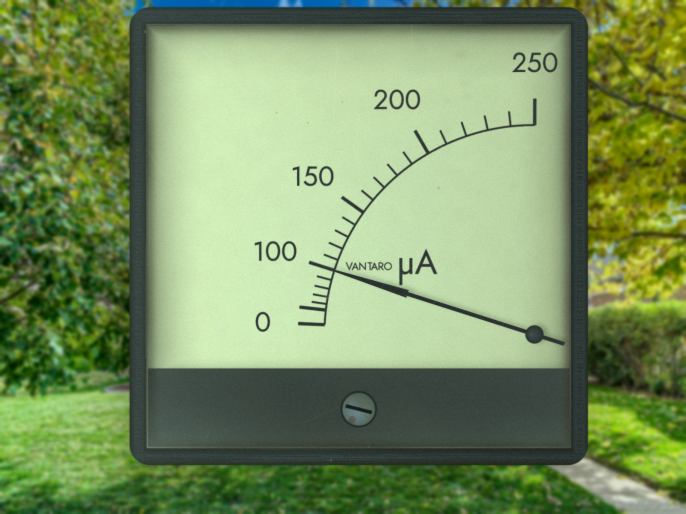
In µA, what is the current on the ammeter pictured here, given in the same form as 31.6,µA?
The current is 100,µA
